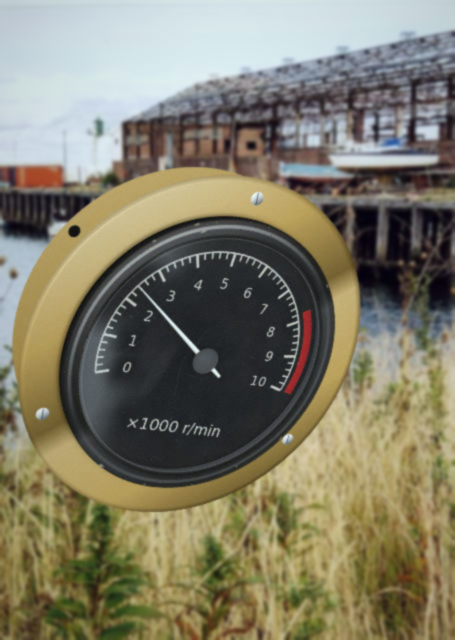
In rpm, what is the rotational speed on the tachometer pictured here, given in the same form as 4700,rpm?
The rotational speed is 2400,rpm
